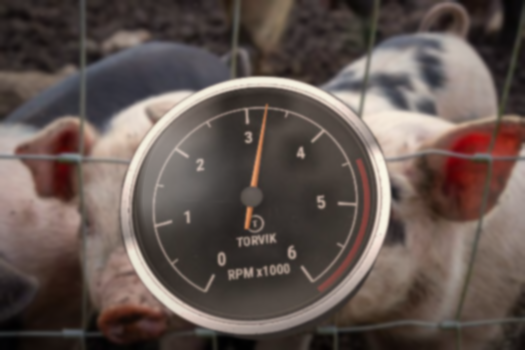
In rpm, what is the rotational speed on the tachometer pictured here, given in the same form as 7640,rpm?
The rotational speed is 3250,rpm
